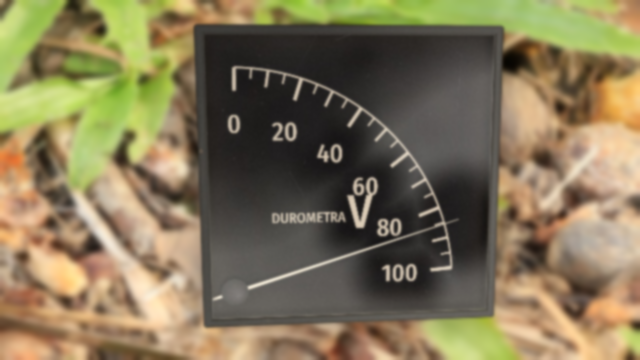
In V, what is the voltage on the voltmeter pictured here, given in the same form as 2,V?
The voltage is 85,V
